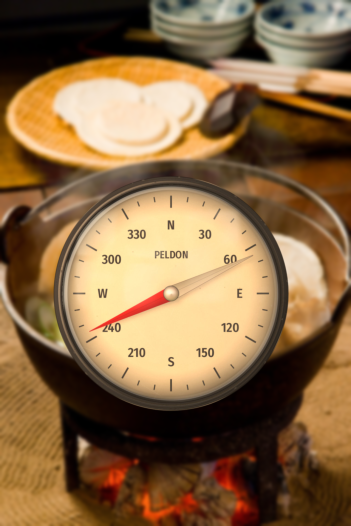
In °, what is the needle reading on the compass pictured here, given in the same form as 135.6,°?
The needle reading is 245,°
